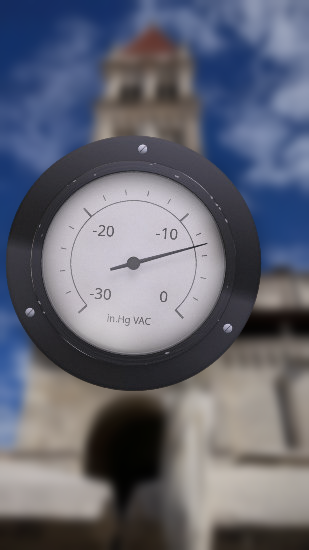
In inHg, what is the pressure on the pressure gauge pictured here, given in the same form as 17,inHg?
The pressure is -7,inHg
